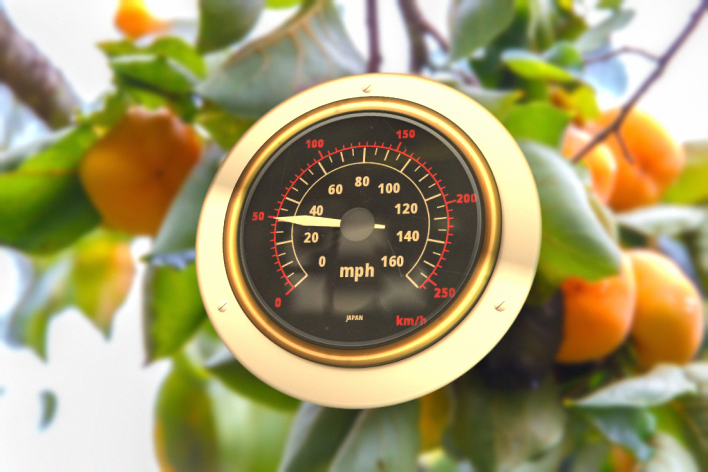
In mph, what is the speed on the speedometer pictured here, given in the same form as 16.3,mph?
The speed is 30,mph
